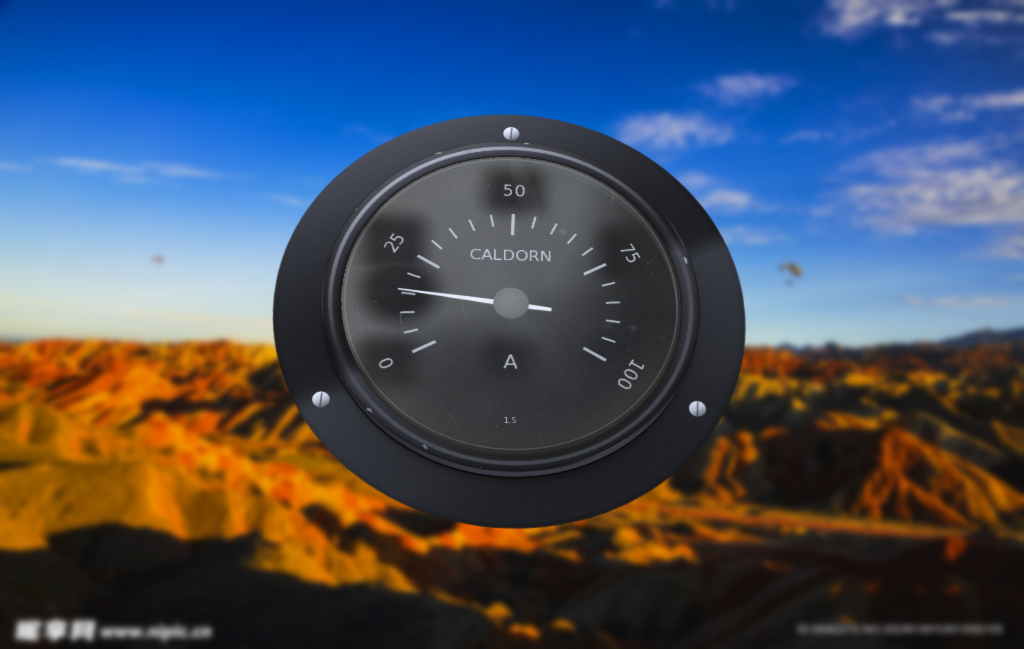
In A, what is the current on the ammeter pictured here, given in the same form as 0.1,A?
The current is 15,A
